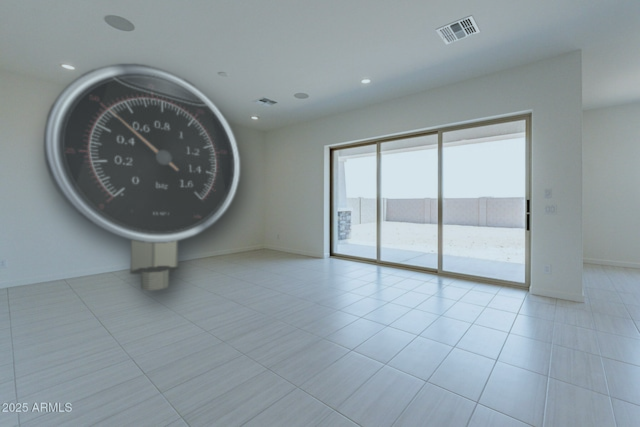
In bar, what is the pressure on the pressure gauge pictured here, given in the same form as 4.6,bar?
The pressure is 0.5,bar
